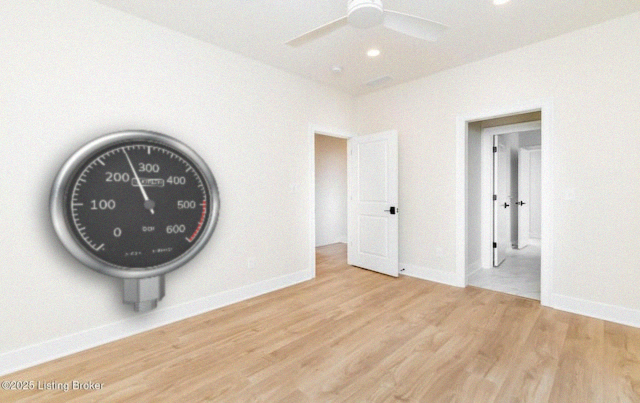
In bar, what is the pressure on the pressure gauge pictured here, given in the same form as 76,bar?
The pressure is 250,bar
